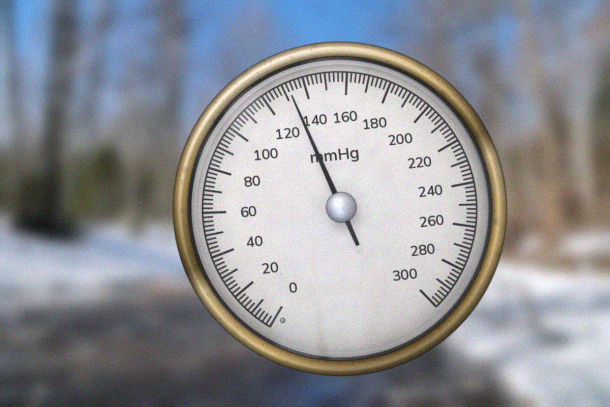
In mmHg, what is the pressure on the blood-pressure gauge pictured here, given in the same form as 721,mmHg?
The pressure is 132,mmHg
